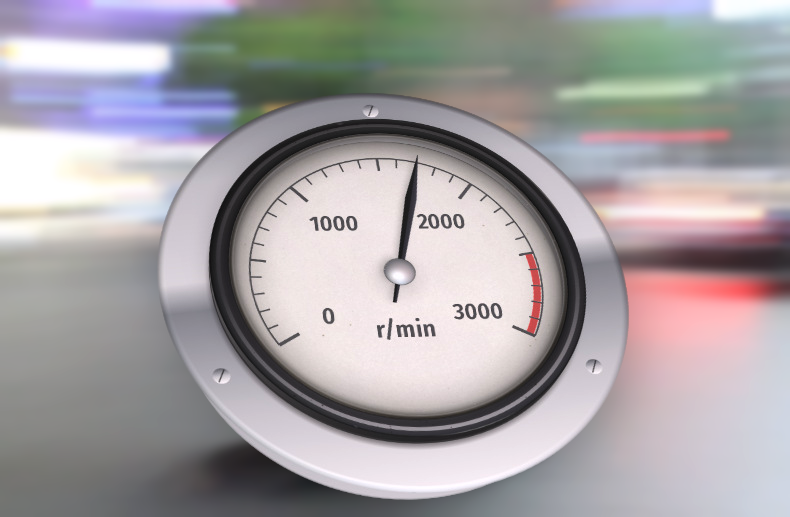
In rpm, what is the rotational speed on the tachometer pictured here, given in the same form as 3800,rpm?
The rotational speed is 1700,rpm
